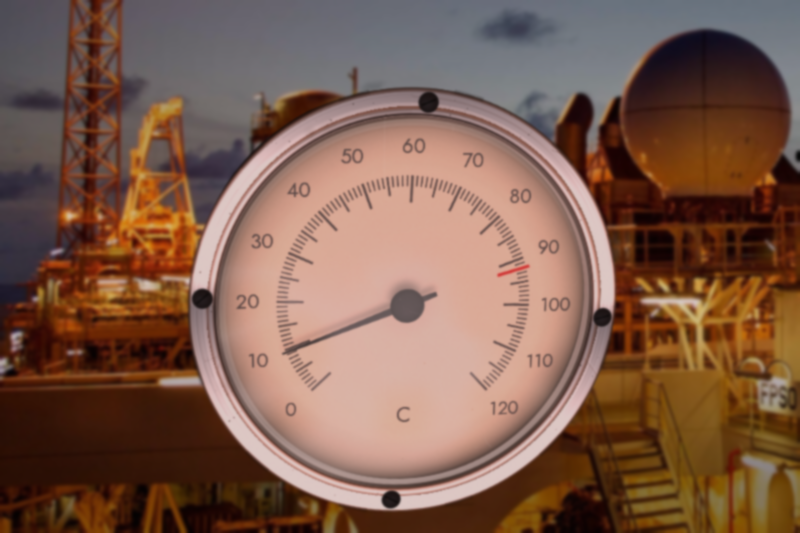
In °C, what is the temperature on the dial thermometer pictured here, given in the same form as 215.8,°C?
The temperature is 10,°C
